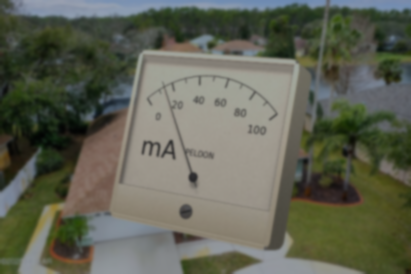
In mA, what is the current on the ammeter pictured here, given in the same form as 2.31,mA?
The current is 15,mA
